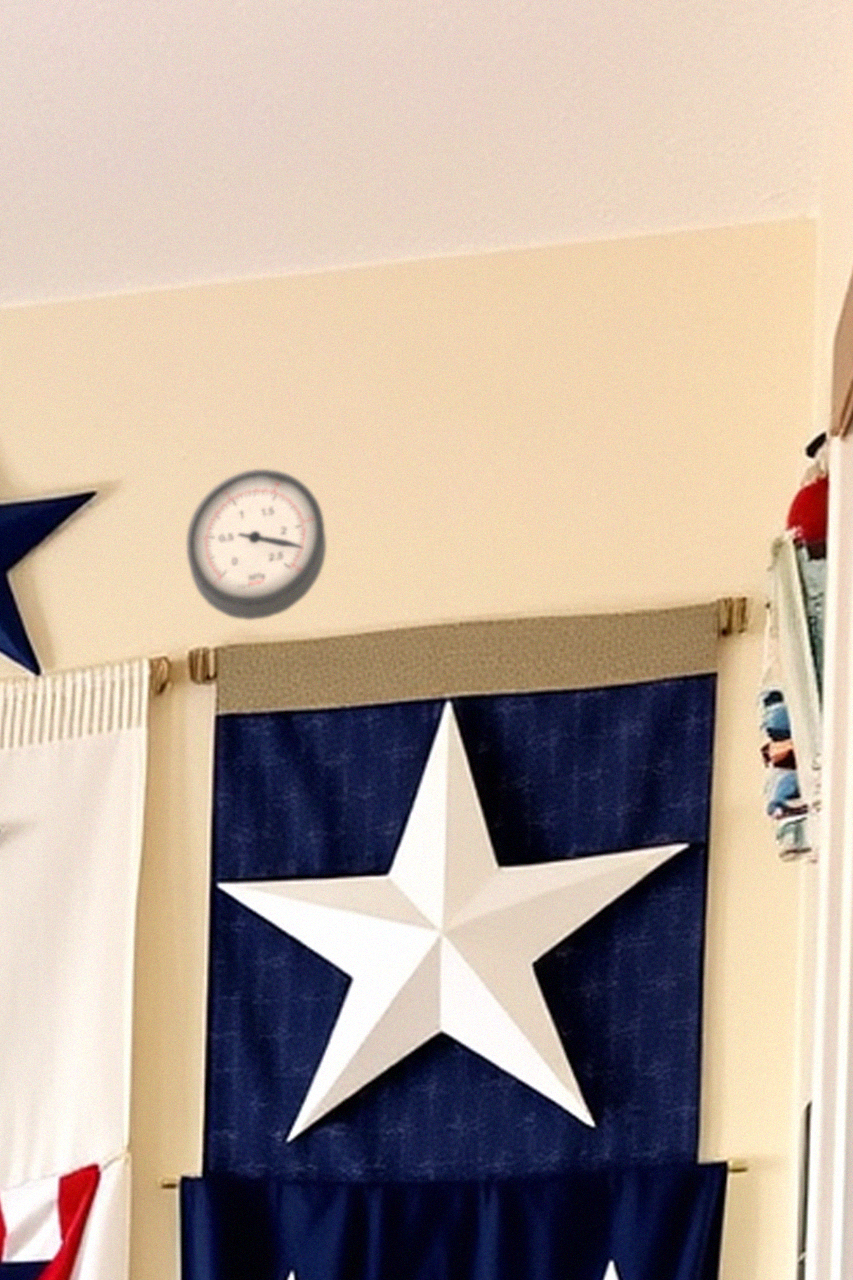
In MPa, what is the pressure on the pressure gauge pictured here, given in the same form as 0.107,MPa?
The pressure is 2.25,MPa
